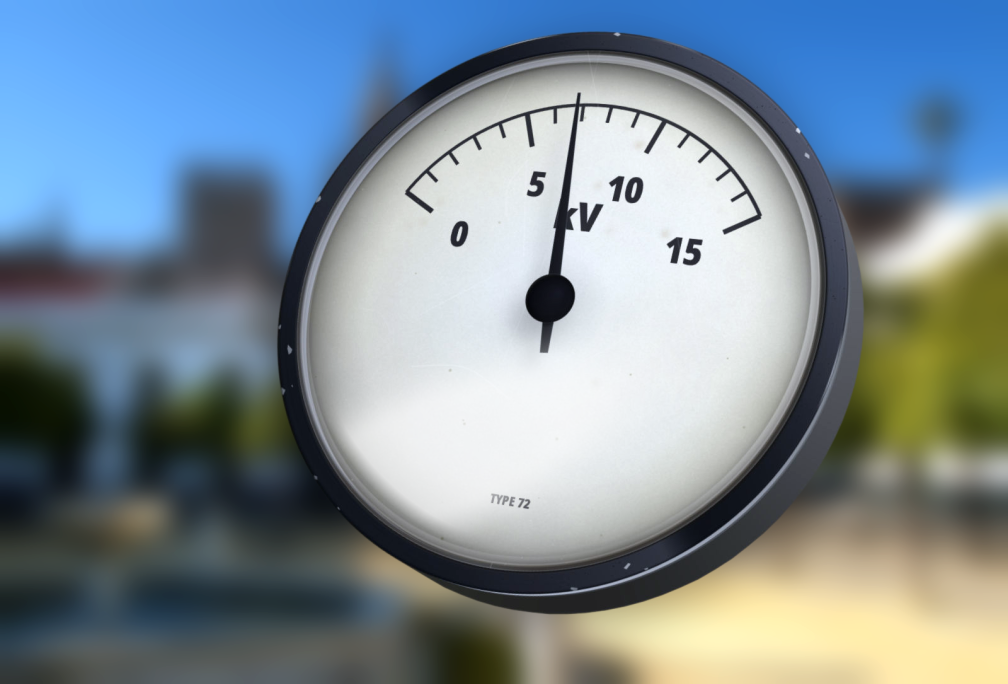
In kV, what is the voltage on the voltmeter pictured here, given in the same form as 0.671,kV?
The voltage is 7,kV
